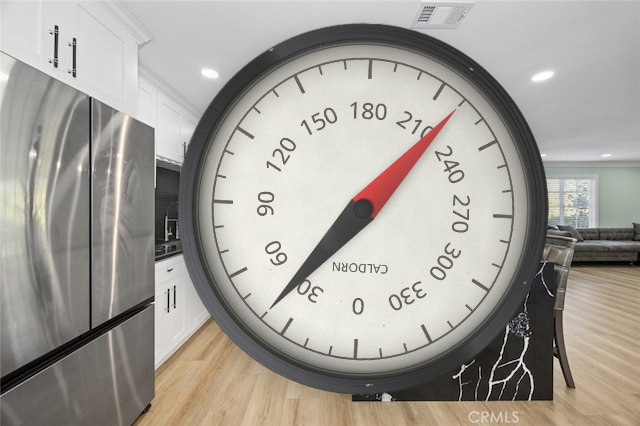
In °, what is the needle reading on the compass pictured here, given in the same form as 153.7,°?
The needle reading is 220,°
